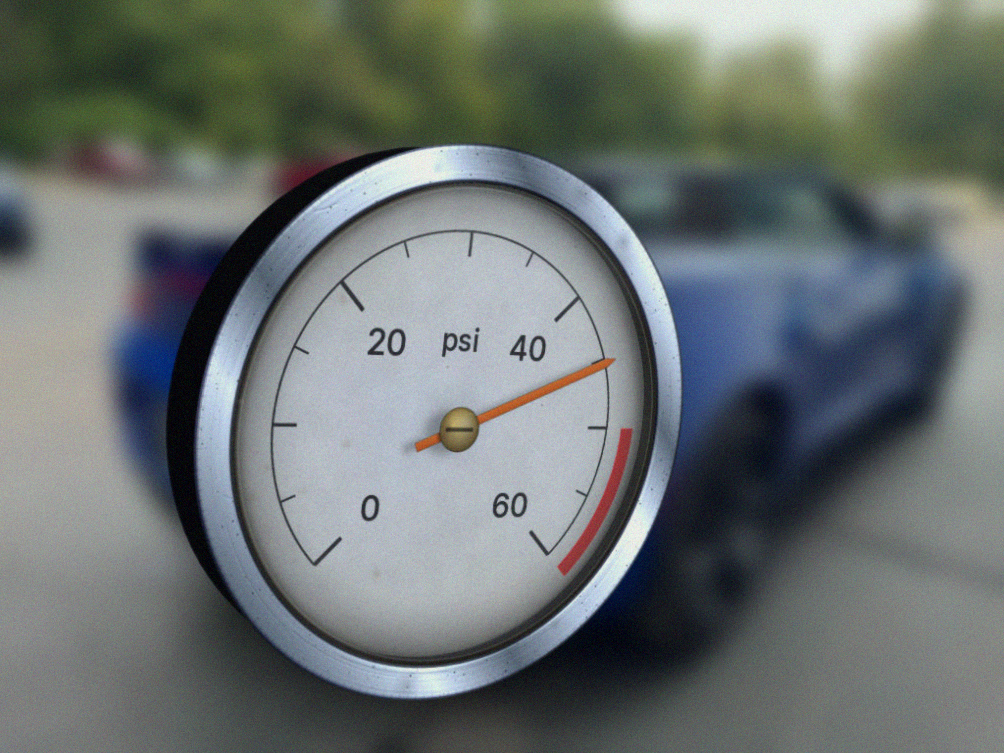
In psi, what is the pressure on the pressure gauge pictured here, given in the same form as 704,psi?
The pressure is 45,psi
